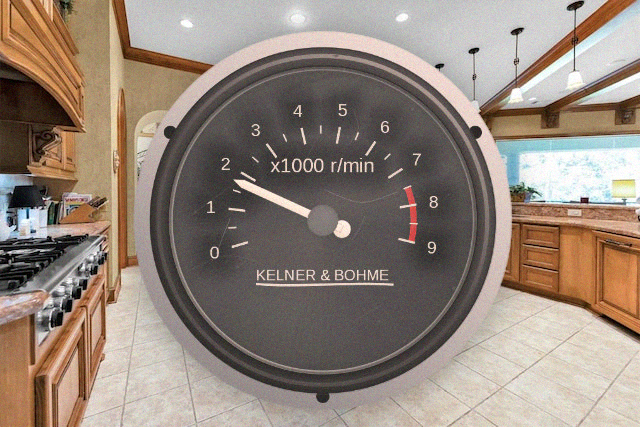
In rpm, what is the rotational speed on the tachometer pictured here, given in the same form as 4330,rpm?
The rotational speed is 1750,rpm
